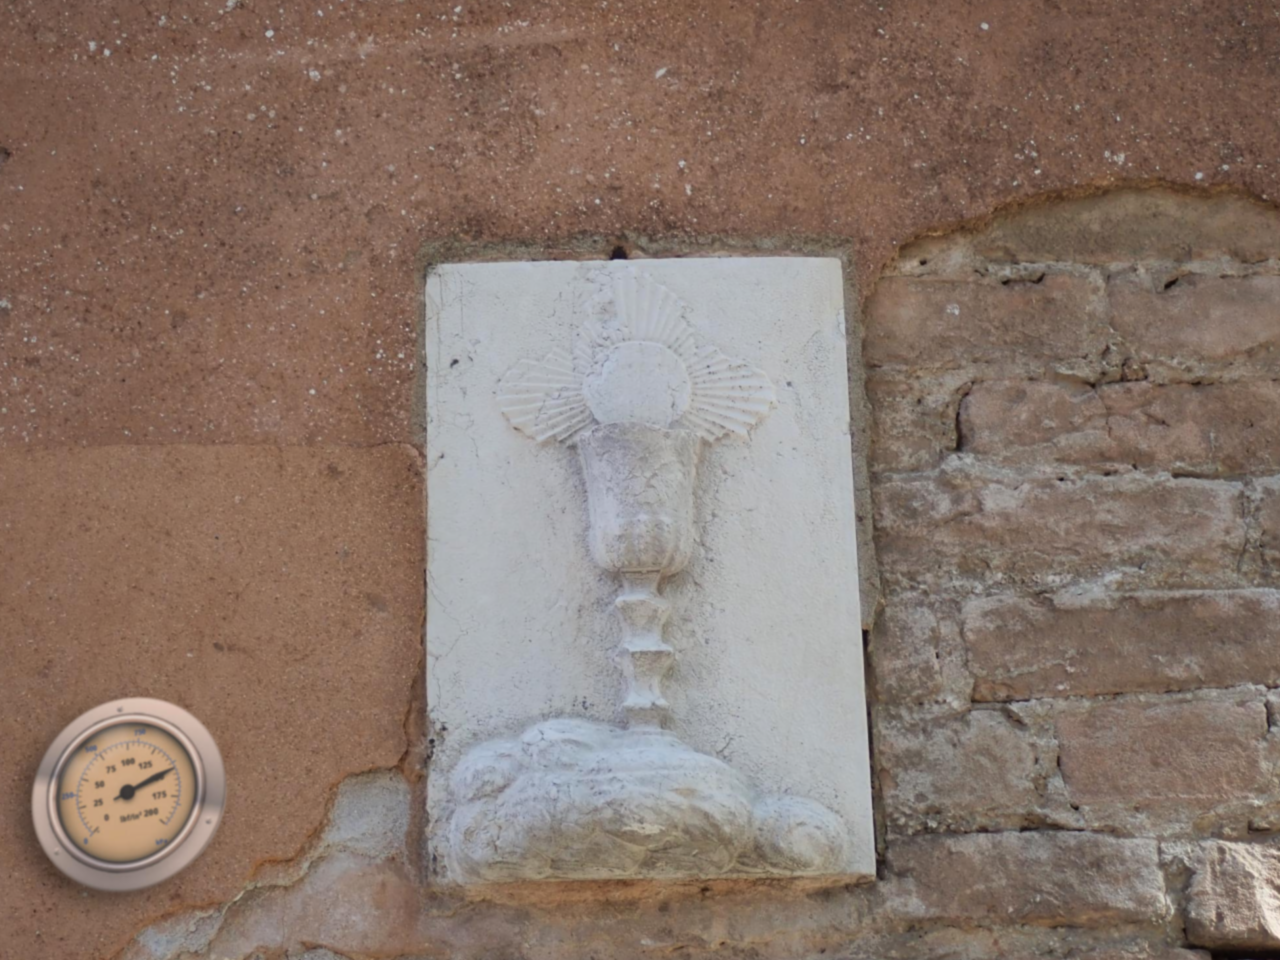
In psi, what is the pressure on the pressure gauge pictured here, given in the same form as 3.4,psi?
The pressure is 150,psi
